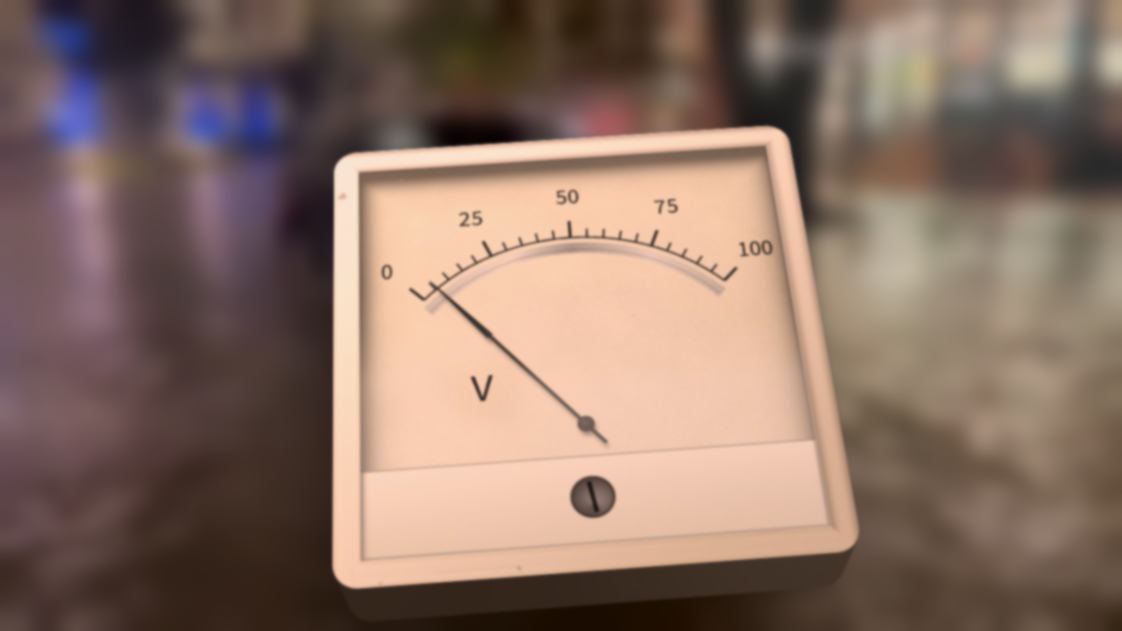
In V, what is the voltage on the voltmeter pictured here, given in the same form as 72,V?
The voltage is 5,V
